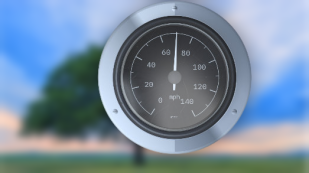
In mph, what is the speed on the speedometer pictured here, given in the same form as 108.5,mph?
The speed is 70,mph
